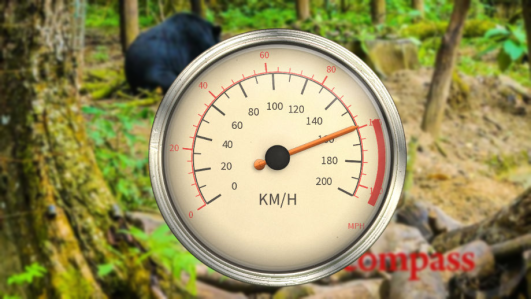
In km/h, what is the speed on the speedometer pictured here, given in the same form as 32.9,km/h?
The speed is 160,km/h
